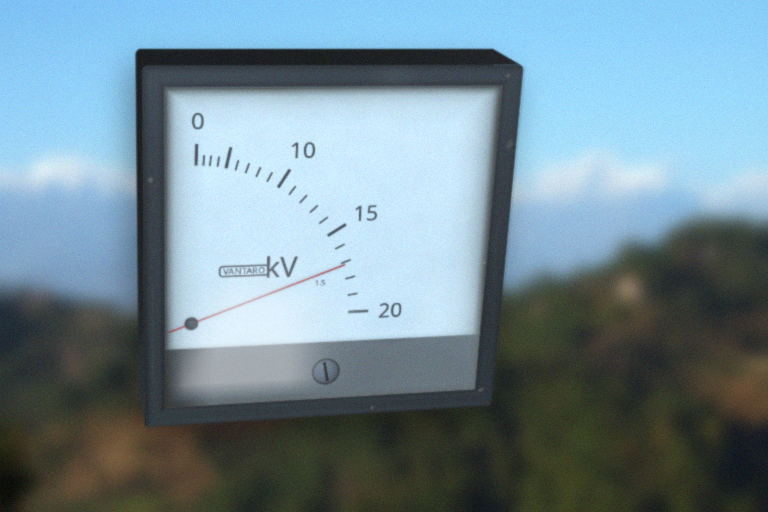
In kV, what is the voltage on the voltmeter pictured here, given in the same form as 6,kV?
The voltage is 17,kV
